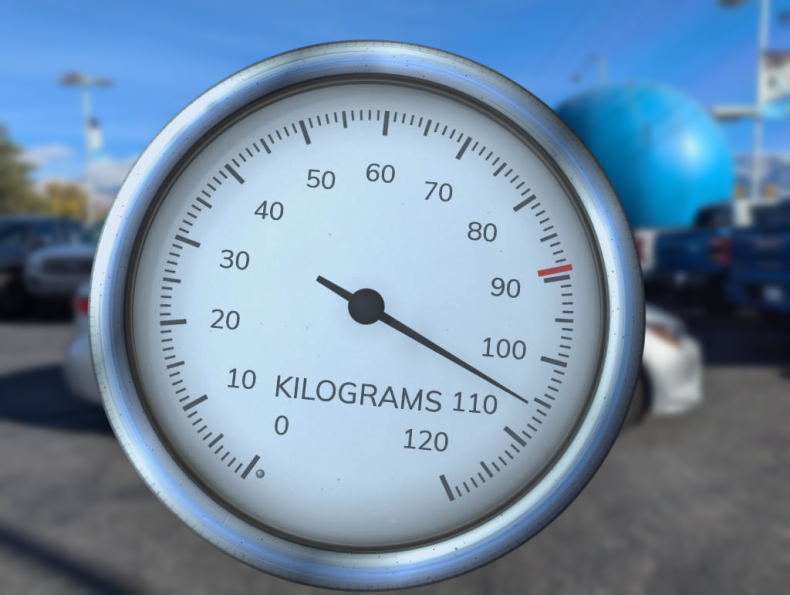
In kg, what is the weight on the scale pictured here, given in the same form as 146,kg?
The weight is 106,kg
